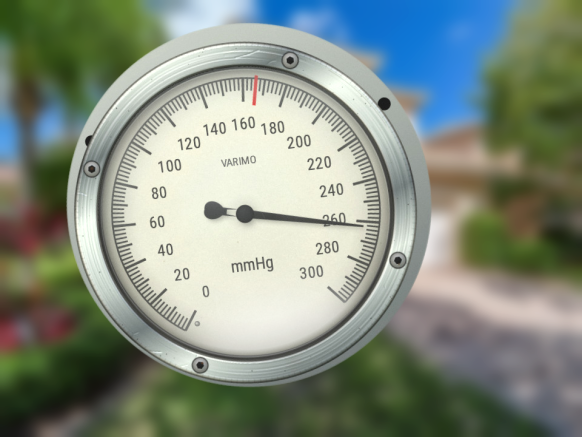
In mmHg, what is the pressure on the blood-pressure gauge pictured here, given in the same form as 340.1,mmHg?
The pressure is 262,mmHg
